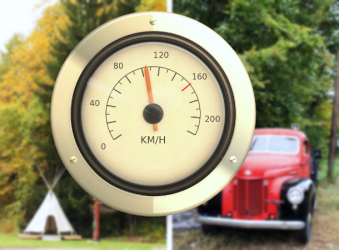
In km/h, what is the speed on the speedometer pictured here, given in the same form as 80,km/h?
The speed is 105,km/h
